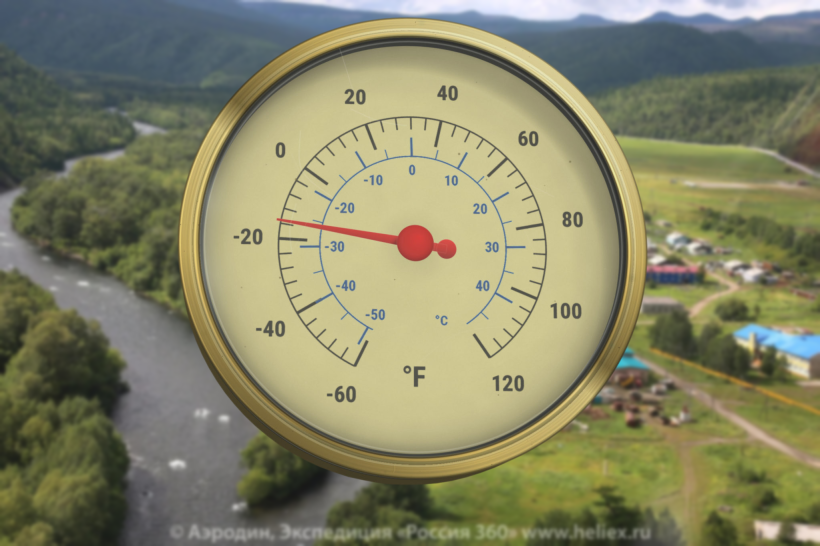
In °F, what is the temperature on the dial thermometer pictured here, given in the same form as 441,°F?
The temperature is -16,°F
